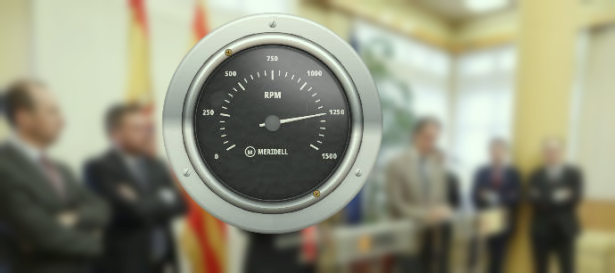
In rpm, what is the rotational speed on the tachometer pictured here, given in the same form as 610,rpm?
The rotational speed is 1250,rpm
